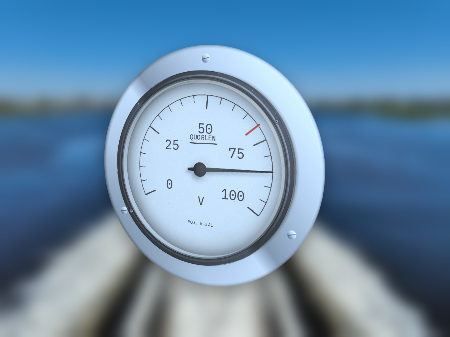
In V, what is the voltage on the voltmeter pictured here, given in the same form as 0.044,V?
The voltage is 85,V
